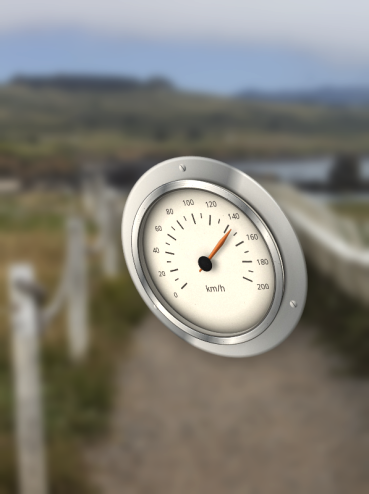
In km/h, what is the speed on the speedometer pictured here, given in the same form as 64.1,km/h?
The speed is 145,km/h
